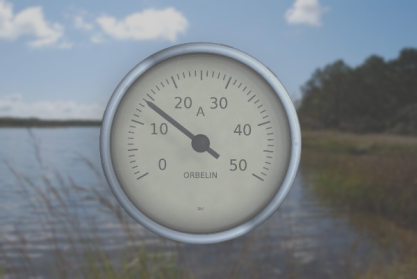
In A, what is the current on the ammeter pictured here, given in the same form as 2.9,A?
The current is 14,A
